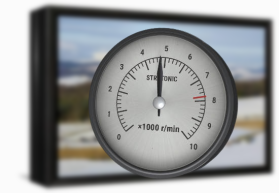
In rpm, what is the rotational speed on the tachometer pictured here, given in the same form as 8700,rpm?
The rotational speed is 4800,rpm
